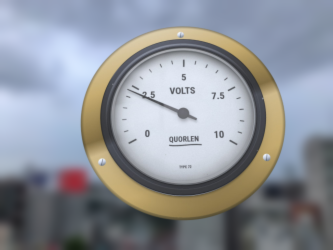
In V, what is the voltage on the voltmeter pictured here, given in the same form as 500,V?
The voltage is 2.25,V
